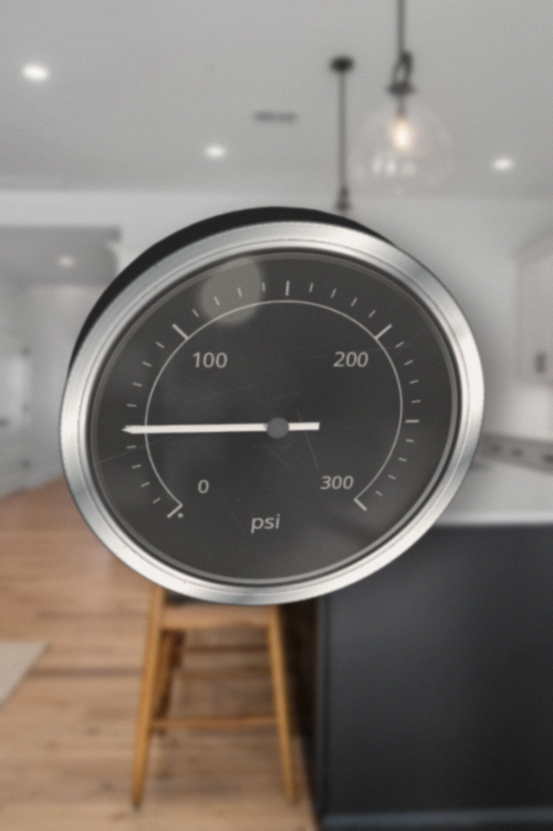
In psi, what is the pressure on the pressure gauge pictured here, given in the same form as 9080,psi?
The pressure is 50,psi
